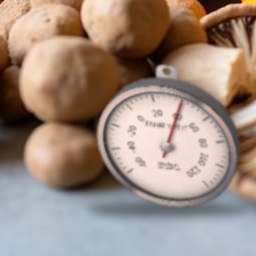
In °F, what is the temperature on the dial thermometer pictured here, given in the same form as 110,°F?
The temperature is 40,°F
